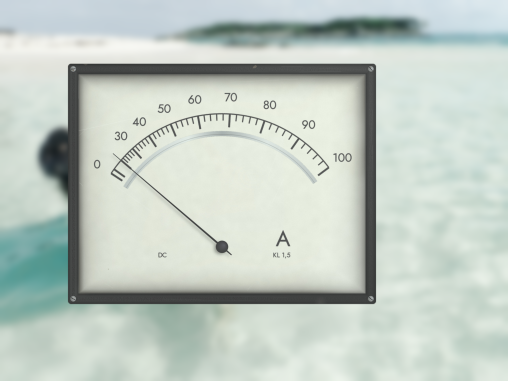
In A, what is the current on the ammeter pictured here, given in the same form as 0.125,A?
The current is 20,A
